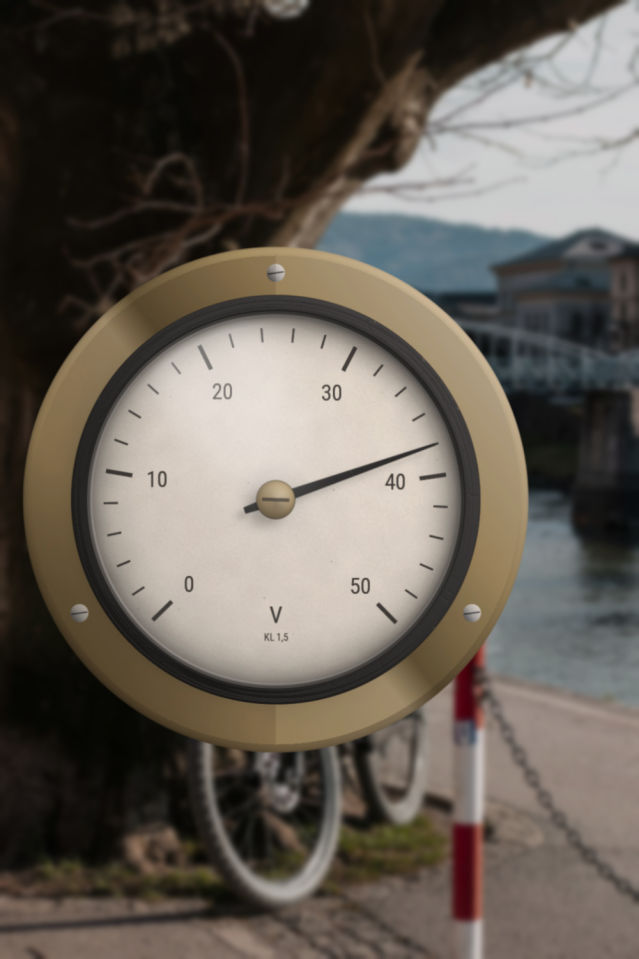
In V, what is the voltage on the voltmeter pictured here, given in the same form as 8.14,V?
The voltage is 38,V
